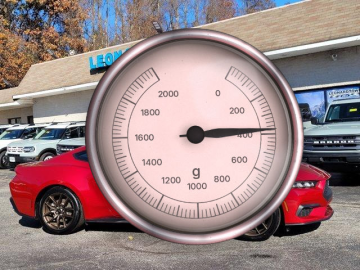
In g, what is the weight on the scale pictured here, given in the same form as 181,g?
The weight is 380,g
